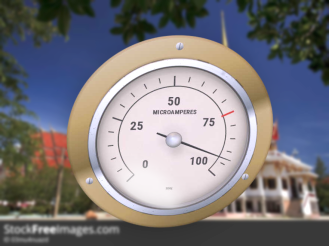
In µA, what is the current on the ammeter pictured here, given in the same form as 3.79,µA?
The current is 92.5,µA
